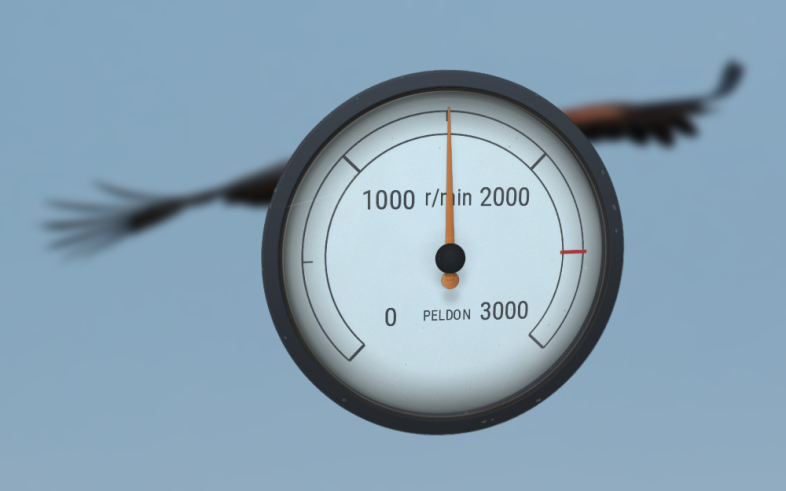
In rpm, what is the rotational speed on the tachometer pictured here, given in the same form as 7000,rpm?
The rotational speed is 1500,rpm
